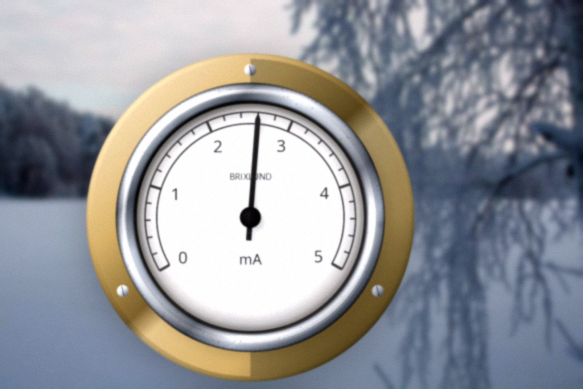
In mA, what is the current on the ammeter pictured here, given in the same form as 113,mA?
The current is 2.6,mA
